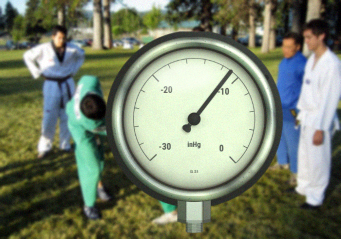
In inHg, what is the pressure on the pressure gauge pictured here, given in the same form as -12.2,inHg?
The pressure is -11,inHg
